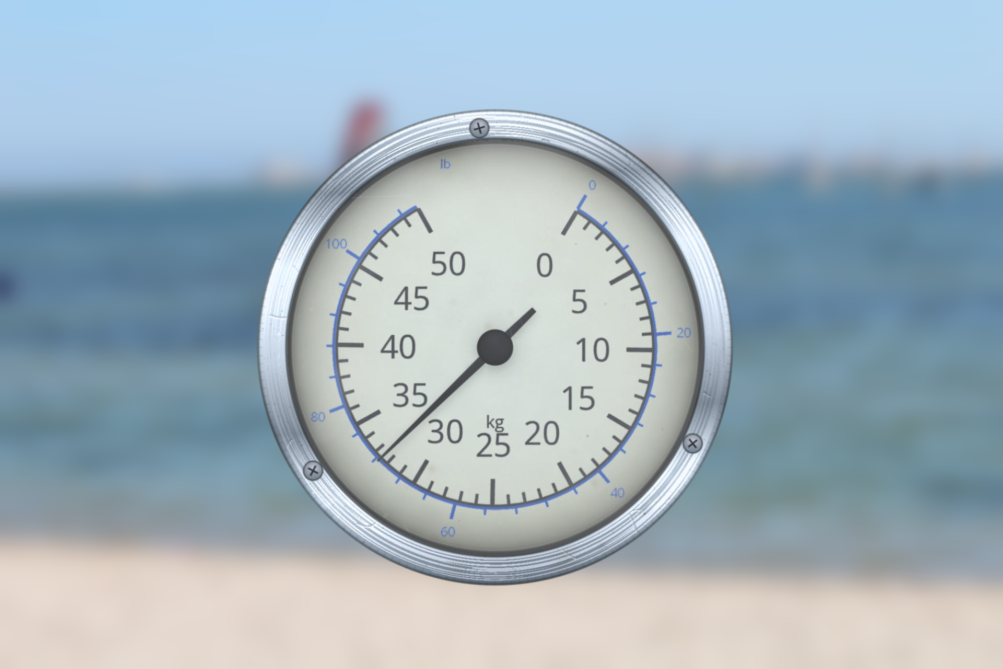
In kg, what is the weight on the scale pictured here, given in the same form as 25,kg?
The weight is 32.5,kg
